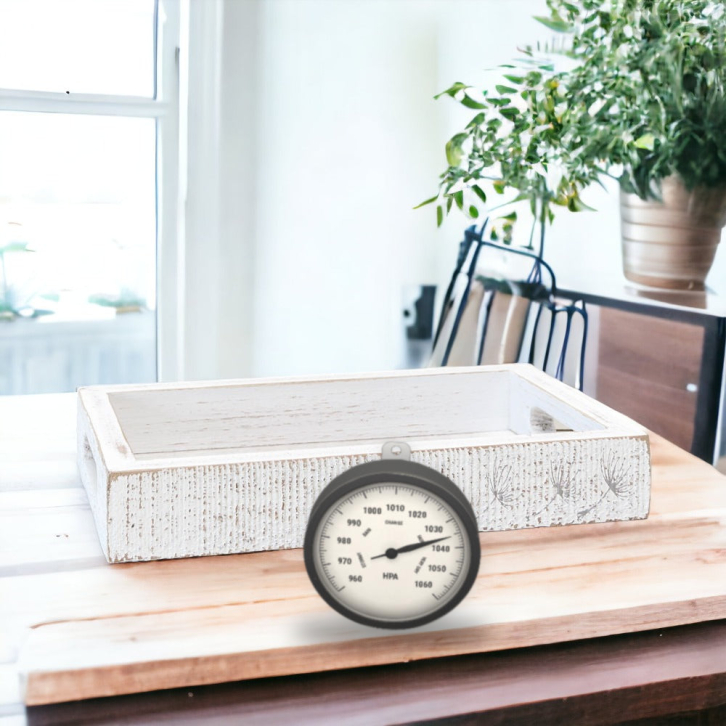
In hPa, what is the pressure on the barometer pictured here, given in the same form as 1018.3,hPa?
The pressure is 1035,hPa
